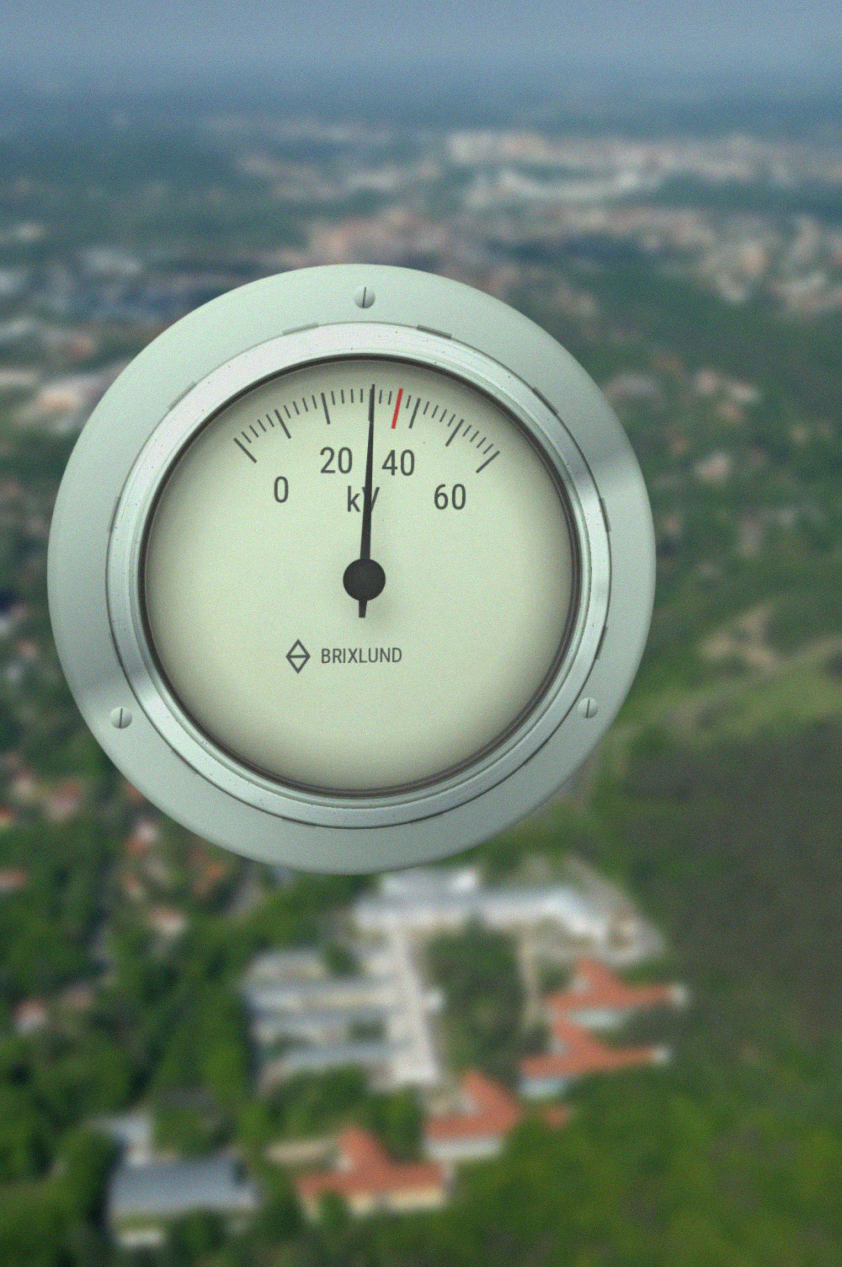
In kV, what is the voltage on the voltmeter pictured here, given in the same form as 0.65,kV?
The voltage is 30,kV
